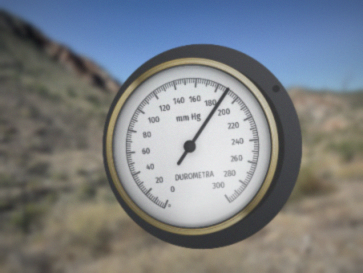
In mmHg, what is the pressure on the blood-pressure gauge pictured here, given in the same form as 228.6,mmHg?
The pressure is 190,mmHg
